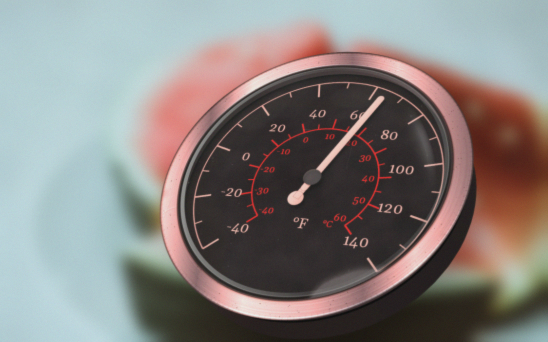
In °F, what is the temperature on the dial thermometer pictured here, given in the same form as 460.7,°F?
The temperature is 65,°F
